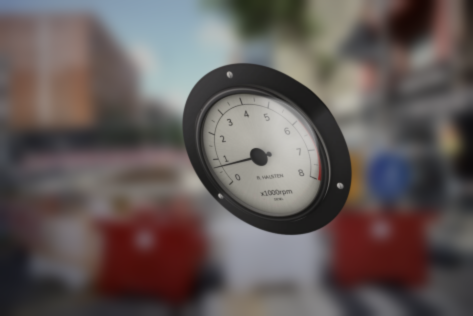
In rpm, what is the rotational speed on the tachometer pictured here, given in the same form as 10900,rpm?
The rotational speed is 750,rpm
